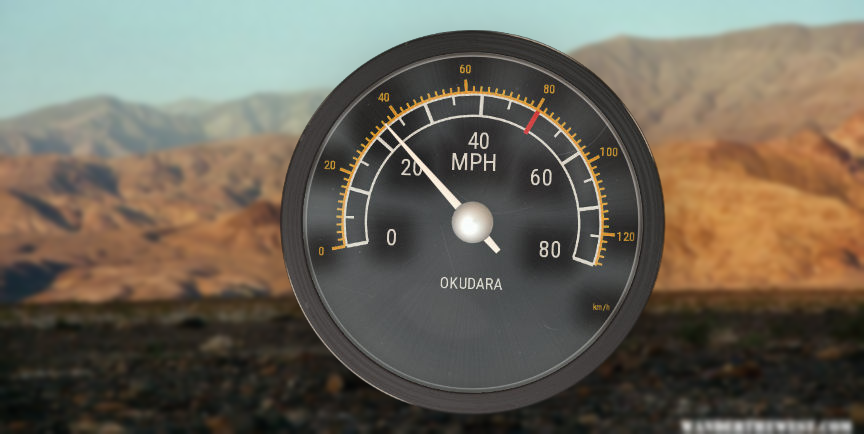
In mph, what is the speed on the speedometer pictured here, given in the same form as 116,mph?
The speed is 22.5,mph
